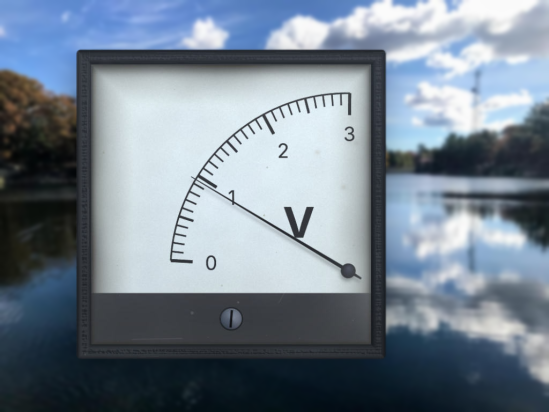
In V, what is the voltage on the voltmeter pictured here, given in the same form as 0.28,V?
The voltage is 0.95,V
